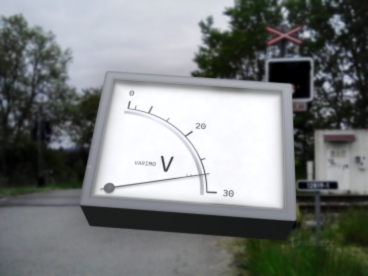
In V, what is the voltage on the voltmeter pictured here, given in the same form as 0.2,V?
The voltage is 27.5,V
